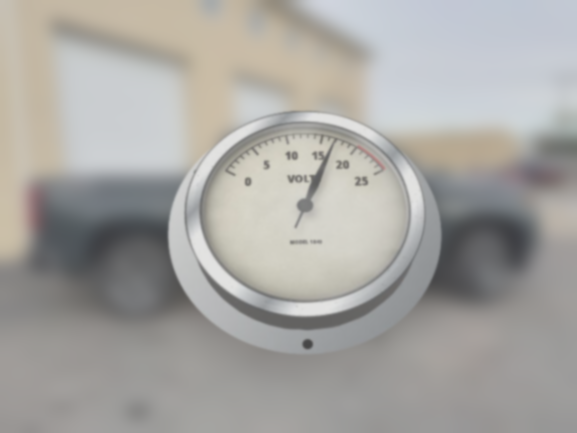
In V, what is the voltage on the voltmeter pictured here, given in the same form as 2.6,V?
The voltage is 17,V
